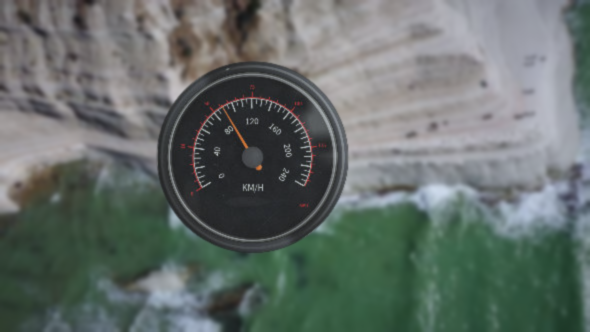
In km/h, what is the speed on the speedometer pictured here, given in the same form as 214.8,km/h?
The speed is 90,km/h
